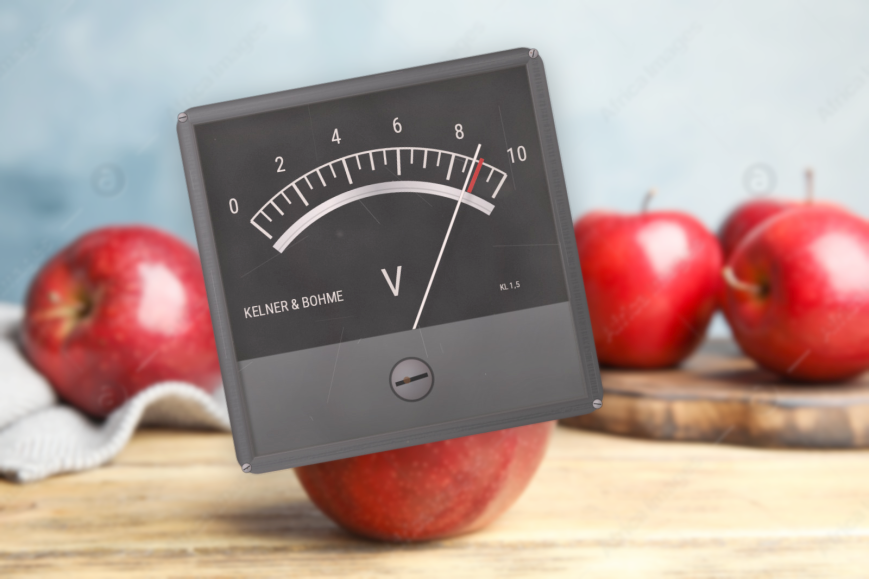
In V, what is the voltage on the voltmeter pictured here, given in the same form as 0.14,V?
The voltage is 8.75,V
